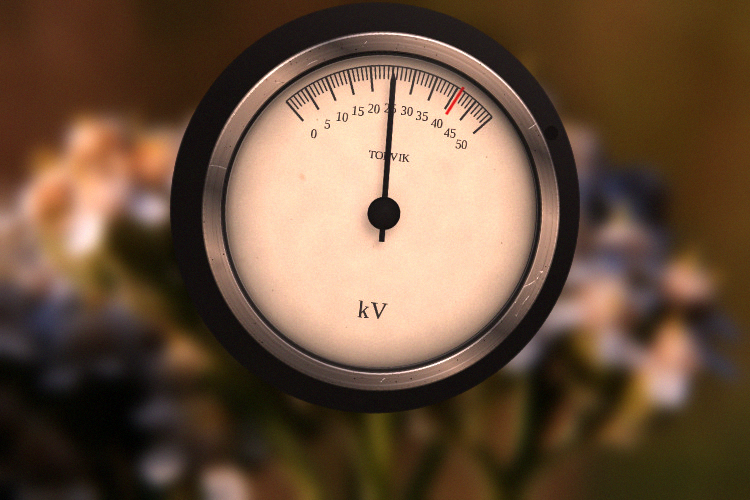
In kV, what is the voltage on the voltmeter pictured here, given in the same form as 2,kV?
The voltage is 25,kV
